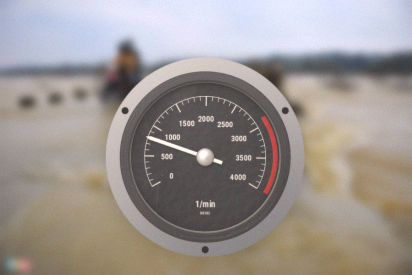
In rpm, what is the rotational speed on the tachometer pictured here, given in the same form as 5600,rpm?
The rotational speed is 800,rpm
